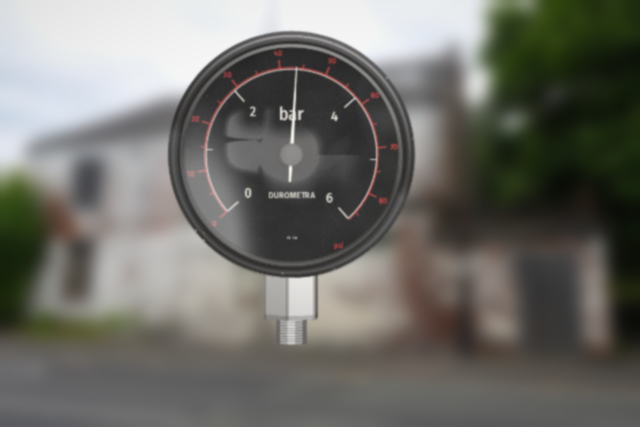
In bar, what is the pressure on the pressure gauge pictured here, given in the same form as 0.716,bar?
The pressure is 3,bar
